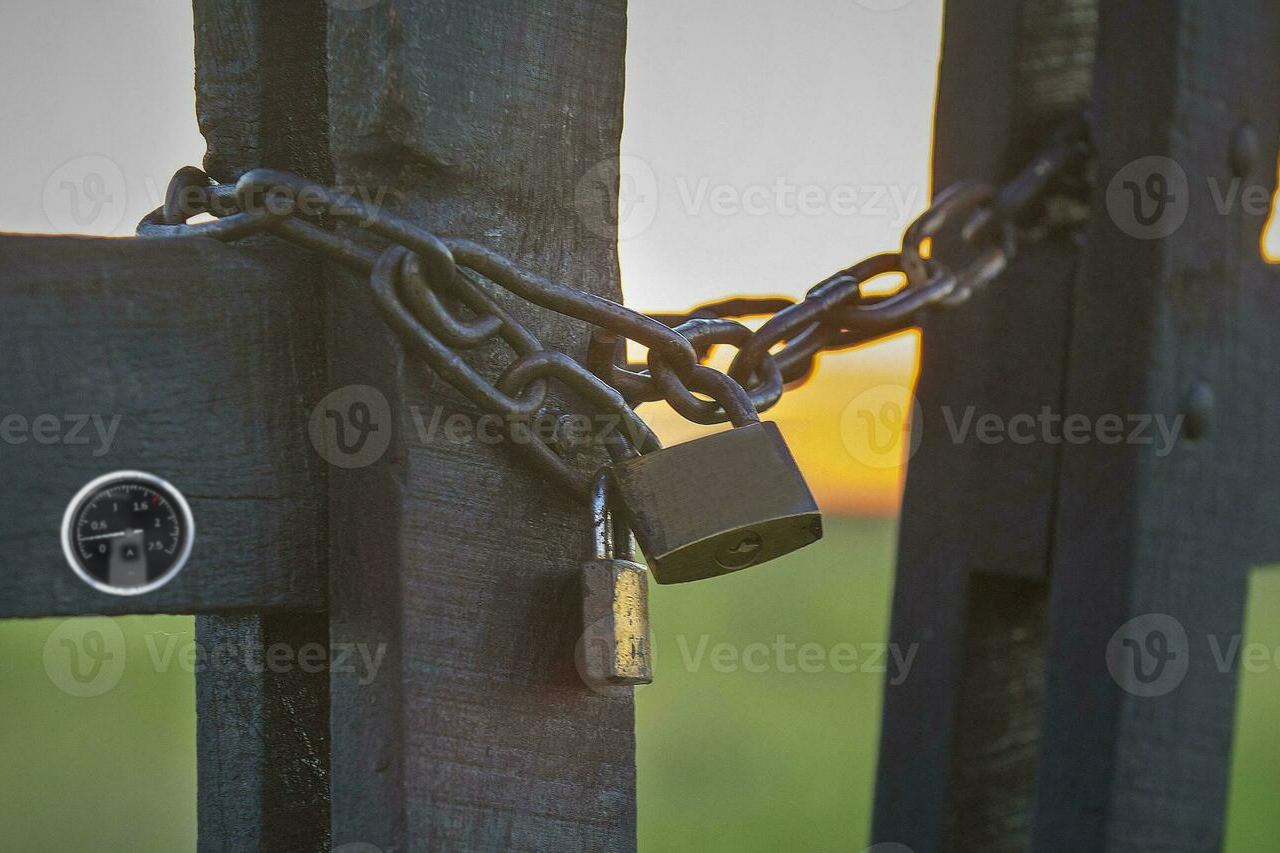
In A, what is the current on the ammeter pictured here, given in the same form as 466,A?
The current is 0.25,A
